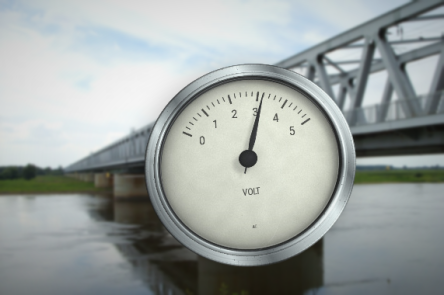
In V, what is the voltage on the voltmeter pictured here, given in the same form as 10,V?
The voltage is 3.2,V
